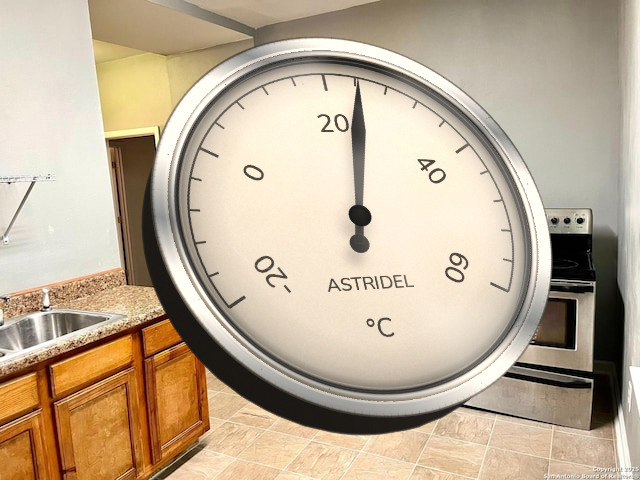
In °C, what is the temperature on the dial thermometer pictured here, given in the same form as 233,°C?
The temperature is 24,°C
